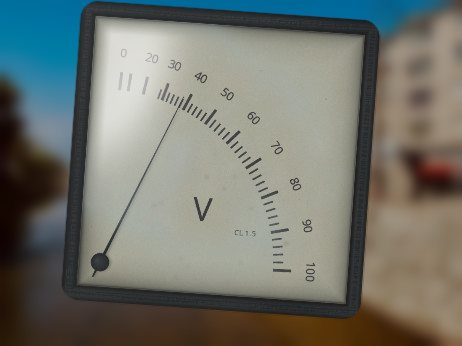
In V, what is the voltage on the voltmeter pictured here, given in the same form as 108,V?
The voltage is 38,V
